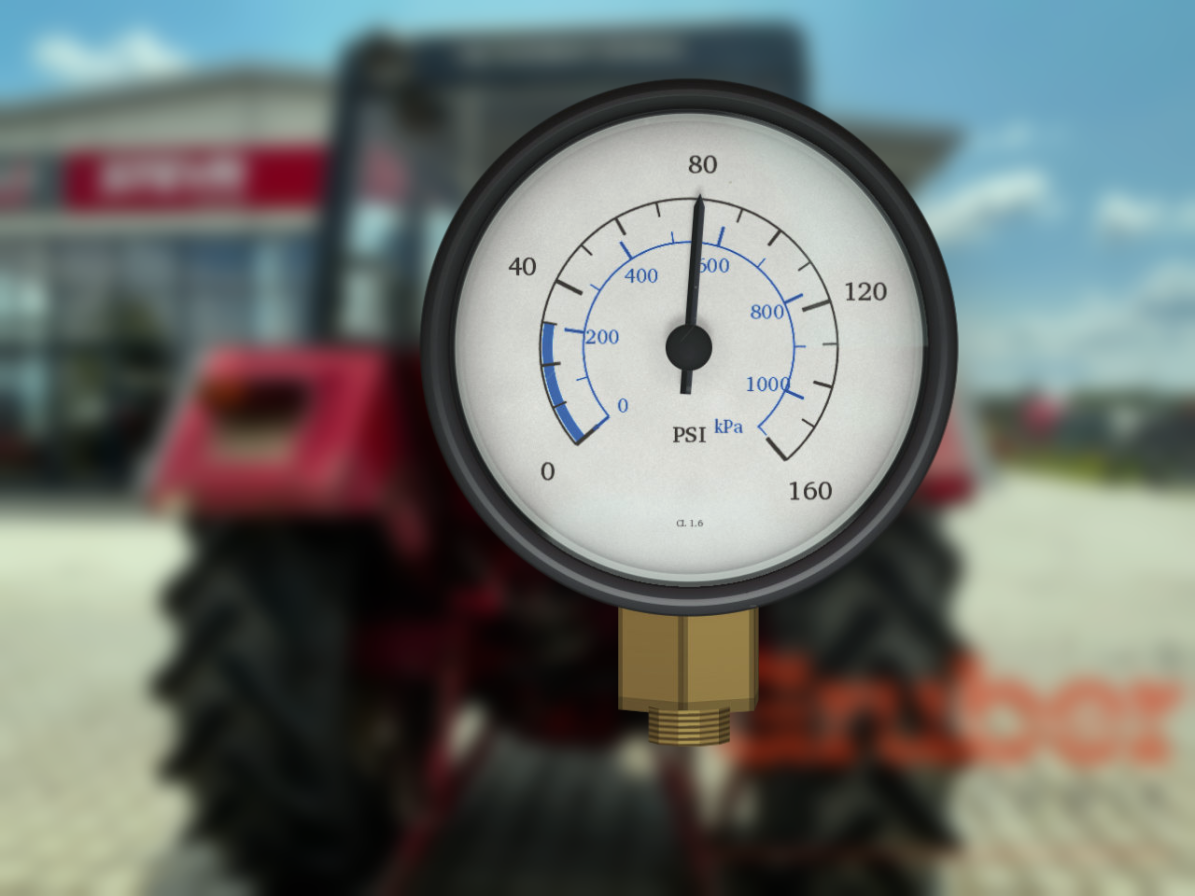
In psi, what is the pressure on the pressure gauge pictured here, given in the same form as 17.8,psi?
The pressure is 80,psi
